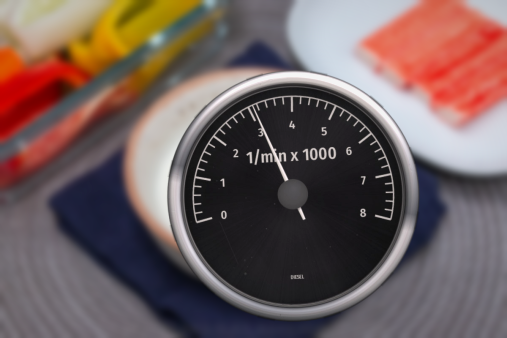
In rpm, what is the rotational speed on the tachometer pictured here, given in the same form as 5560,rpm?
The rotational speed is 3100,rpm
